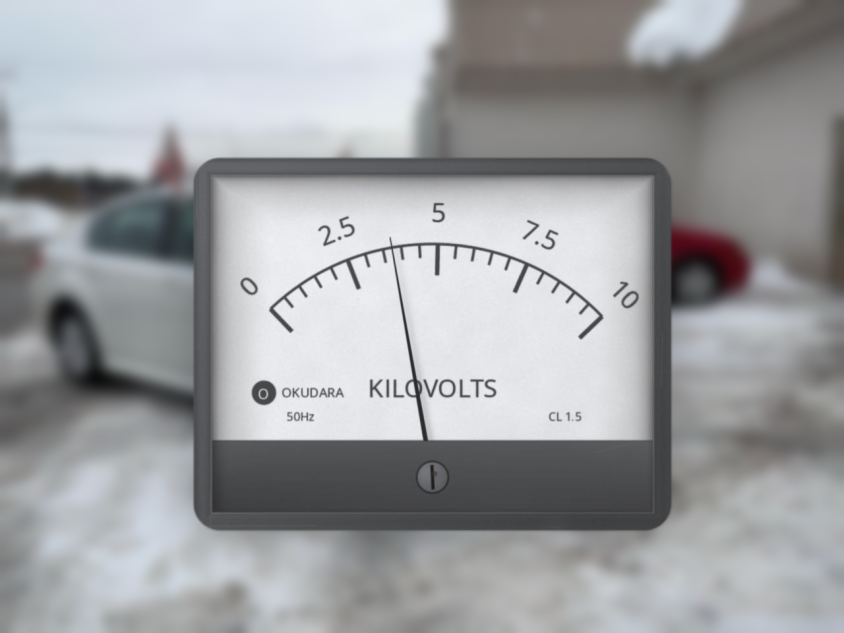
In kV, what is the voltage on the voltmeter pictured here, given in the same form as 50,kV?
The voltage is 3.75,kV
